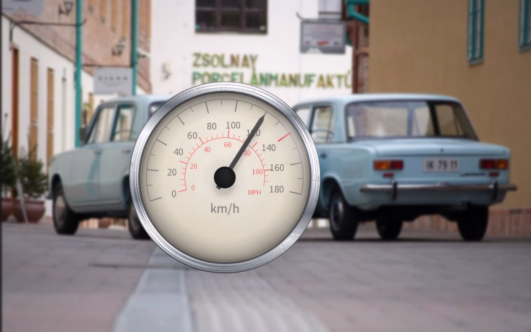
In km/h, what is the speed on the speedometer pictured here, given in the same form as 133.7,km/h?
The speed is 120,km/h
